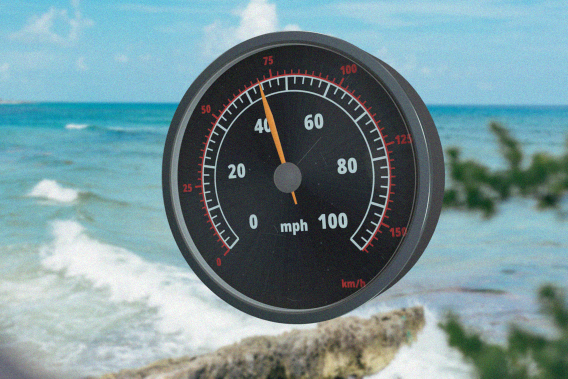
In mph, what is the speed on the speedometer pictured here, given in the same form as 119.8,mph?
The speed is 44,mph
